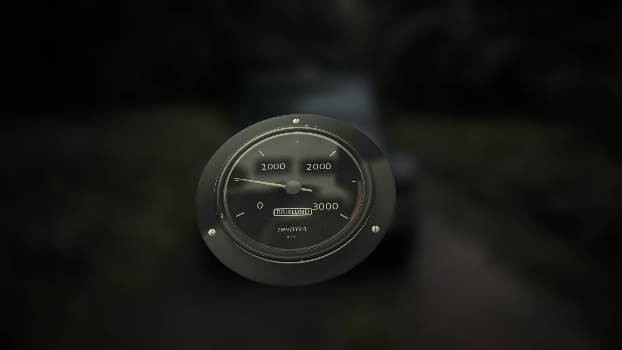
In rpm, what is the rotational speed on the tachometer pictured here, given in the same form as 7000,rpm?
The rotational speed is 500,rpm
